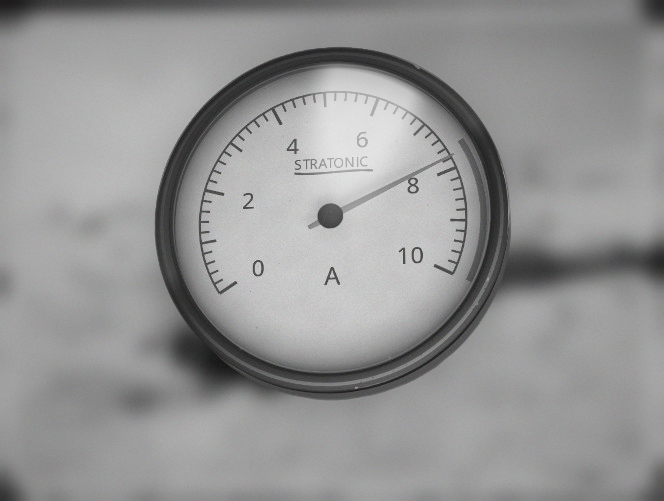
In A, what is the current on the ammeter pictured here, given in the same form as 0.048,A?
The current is 7.8,A
